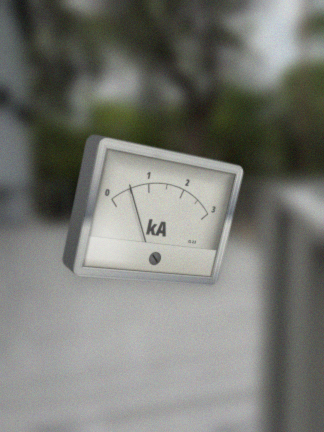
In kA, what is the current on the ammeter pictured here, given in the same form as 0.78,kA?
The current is 0.5,kA
